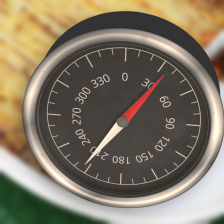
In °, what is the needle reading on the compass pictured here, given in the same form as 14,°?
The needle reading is 35,°
